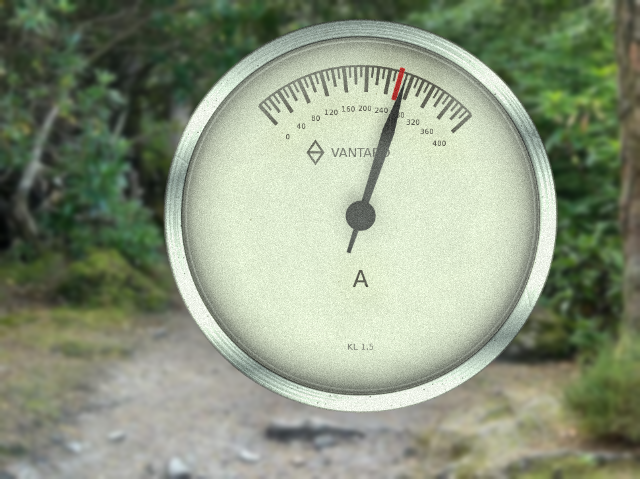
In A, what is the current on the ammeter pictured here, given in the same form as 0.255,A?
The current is 270,A
